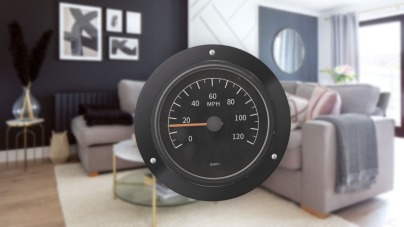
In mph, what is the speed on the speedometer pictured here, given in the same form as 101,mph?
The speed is 15,mph
